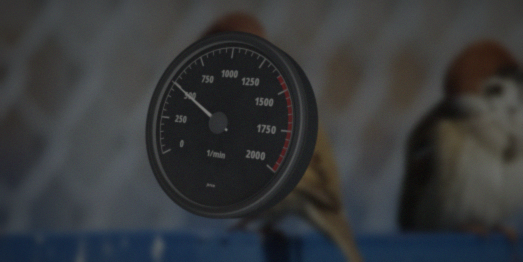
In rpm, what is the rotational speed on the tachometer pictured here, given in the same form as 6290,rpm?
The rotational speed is 500,rpm
